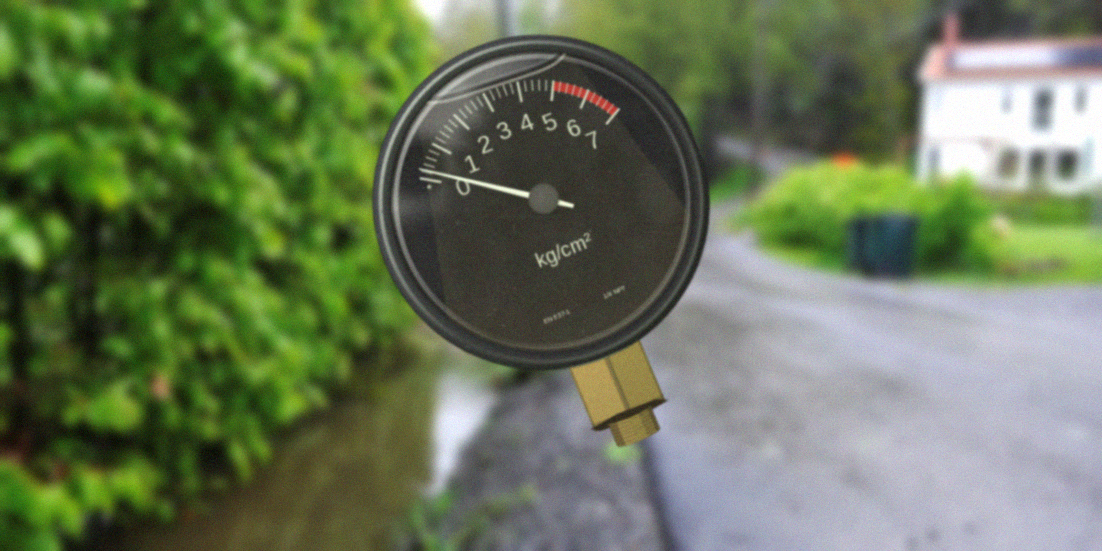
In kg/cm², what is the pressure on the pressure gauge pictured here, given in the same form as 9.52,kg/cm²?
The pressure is 0.2,kg/cm²
